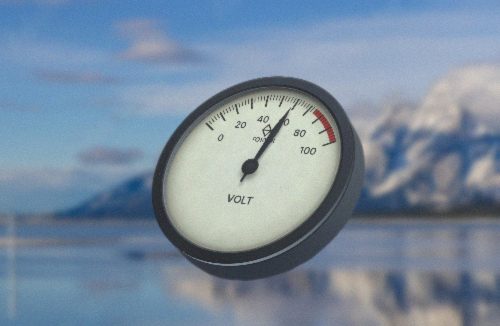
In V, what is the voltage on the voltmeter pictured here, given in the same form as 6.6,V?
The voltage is 60,V
